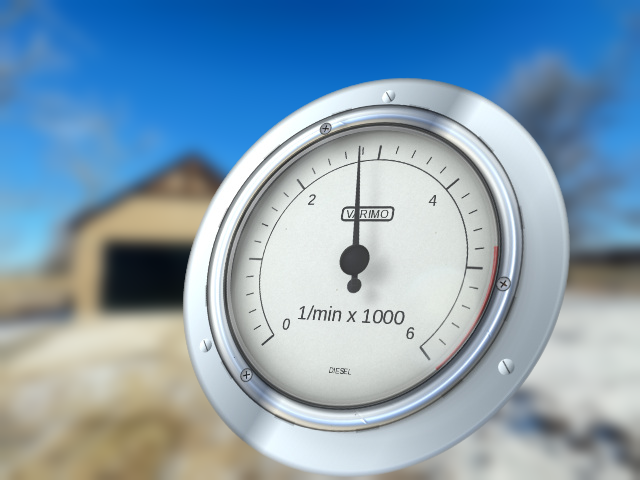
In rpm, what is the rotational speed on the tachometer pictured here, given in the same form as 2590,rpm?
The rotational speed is 2800,rpm
